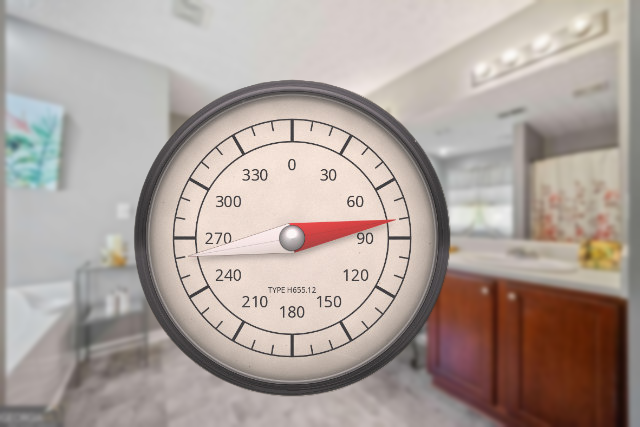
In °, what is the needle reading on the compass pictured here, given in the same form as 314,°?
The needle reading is 80,°
